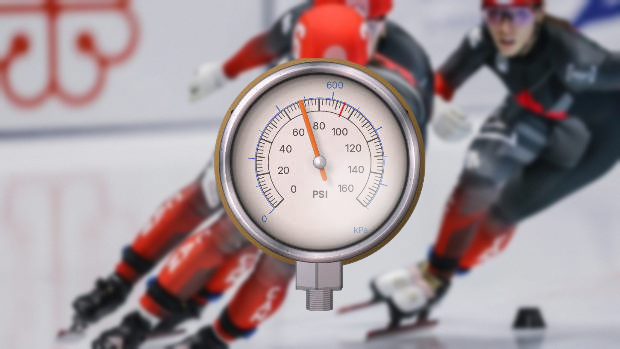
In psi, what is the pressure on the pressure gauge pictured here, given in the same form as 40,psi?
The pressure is 70,psi
